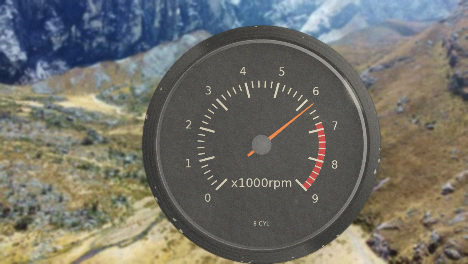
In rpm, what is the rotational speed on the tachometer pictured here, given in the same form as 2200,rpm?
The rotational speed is 6200,rpm
